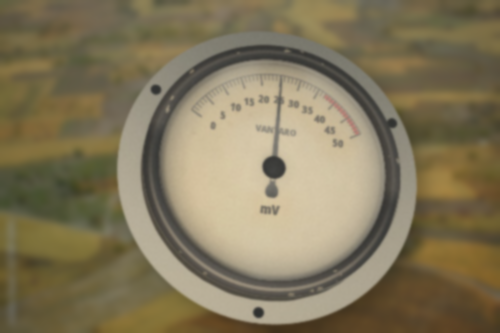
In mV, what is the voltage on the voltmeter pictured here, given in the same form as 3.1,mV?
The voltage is 25,mV
